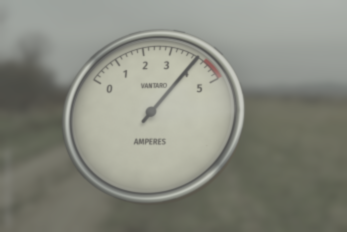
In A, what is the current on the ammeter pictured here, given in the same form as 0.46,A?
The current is 4,A
